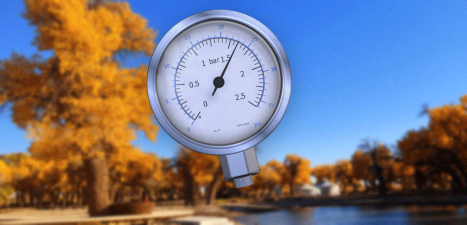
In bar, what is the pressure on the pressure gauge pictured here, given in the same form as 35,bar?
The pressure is 1.6,bar
